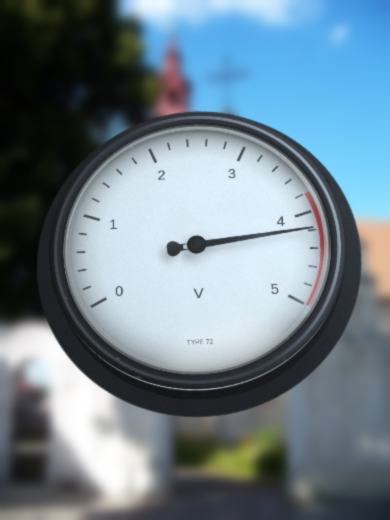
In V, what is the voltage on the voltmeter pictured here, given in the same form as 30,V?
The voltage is 4.2,V
